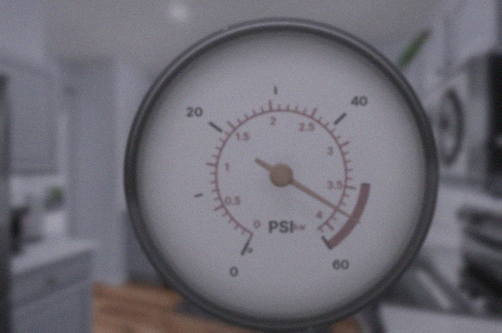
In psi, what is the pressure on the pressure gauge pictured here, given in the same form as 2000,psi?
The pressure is 55,psi
